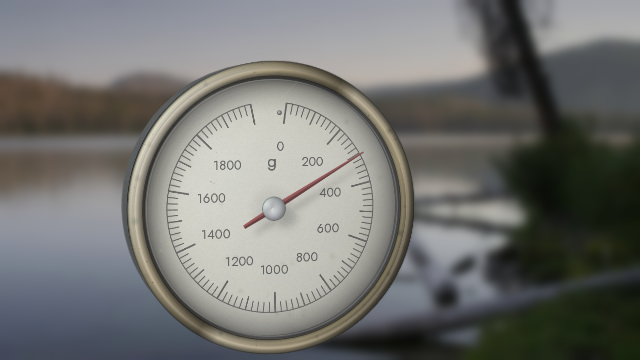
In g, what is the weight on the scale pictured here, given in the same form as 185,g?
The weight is 300,g
